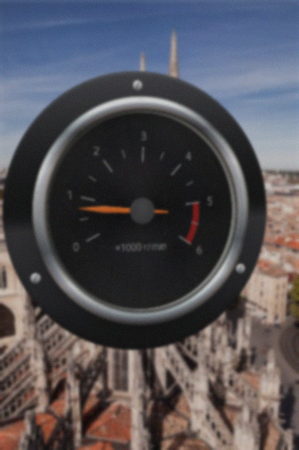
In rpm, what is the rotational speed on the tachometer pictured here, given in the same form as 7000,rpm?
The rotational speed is 750,rpm
